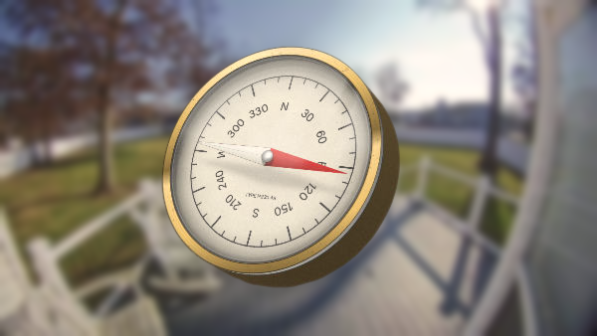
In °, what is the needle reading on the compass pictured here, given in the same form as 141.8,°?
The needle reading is 95,°
